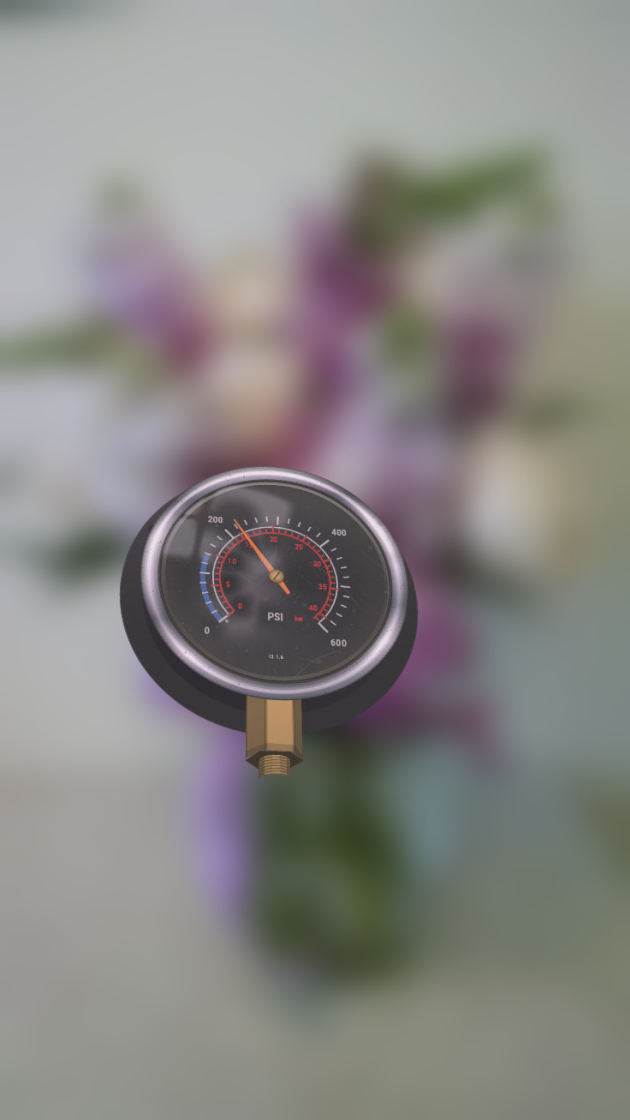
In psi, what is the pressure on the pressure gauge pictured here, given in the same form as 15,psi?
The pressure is 220,psi
